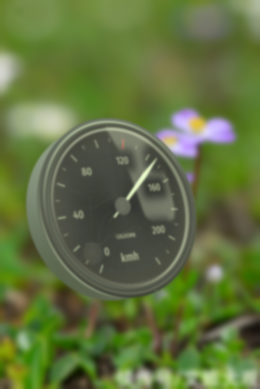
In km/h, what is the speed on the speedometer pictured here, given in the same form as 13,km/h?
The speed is 145,km/h
